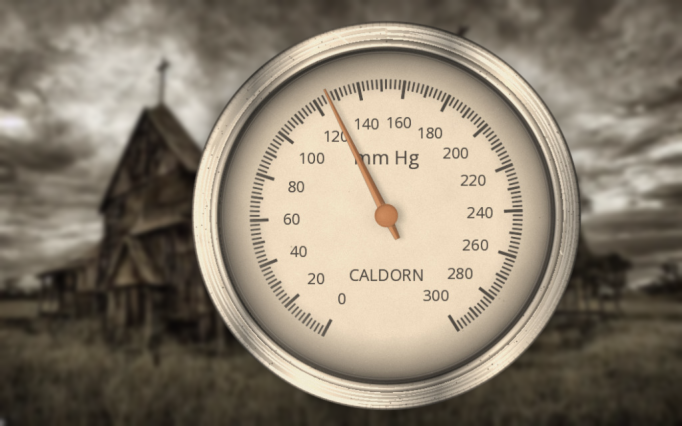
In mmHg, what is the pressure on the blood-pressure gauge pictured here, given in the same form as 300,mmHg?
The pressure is 126,mmHg
